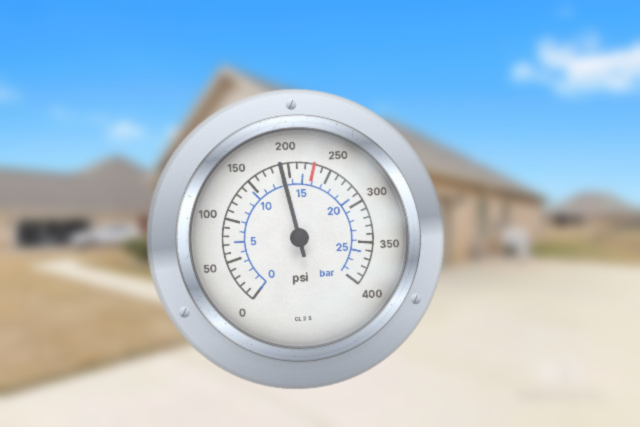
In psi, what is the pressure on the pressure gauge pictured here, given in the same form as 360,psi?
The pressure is 190,psi
